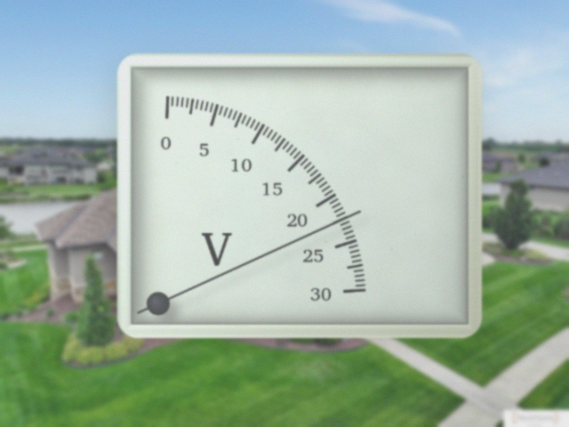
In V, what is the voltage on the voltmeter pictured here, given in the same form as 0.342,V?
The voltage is 22.5,V
